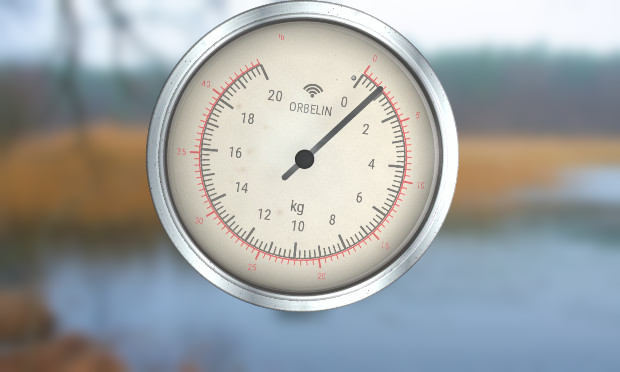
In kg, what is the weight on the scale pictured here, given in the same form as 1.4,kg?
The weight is 0.8,kg
